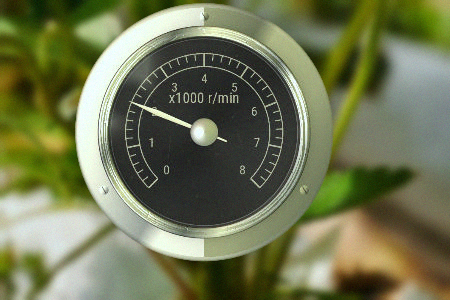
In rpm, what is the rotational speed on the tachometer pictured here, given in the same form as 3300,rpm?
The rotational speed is 2000,rpm
